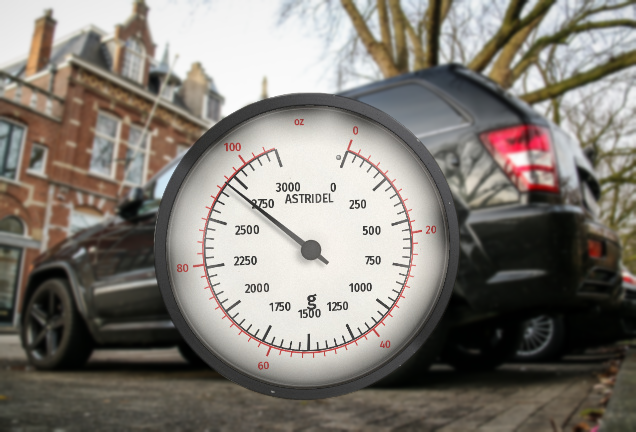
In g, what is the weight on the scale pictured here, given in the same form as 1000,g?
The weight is 2700,g
